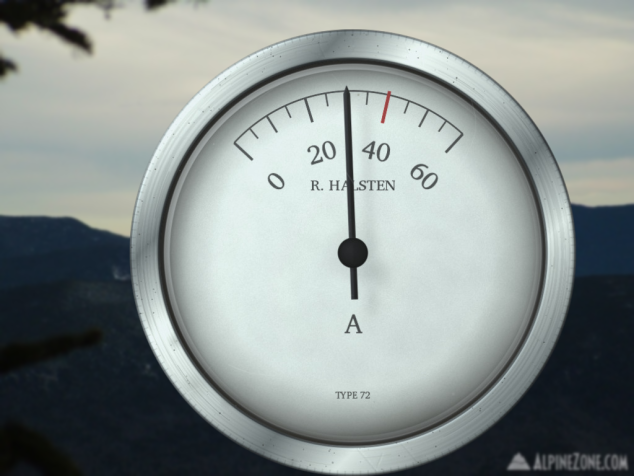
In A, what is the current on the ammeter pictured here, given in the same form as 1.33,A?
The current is 30,A
